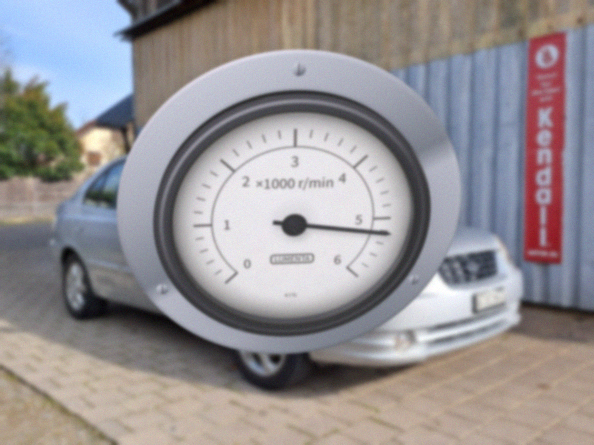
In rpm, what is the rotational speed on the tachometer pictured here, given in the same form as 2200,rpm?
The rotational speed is 5200,rpm
